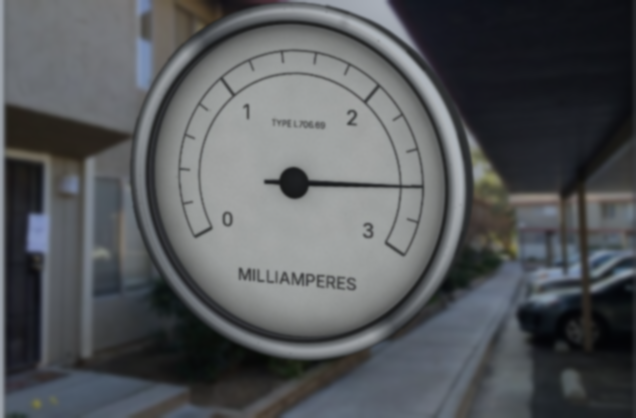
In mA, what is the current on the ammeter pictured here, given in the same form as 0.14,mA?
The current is 2.6,mA
